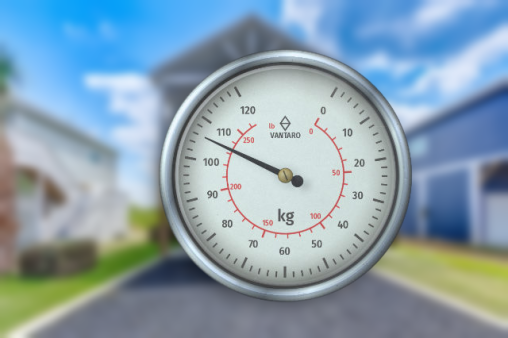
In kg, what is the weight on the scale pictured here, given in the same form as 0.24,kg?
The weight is 106,kg
